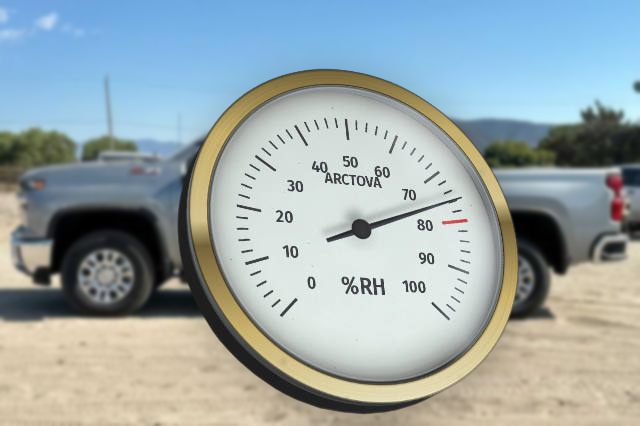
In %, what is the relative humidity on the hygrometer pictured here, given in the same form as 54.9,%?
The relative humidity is 76,%
